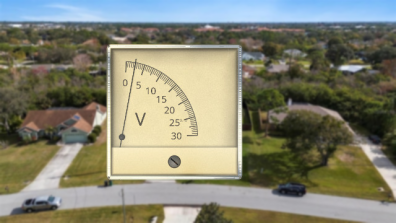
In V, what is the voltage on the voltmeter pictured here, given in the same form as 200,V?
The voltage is 2.5,V
